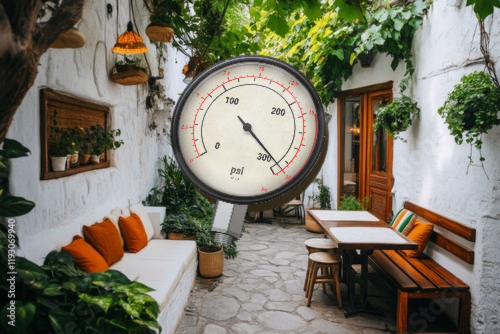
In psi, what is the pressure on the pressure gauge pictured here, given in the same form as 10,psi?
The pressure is 290,psi
